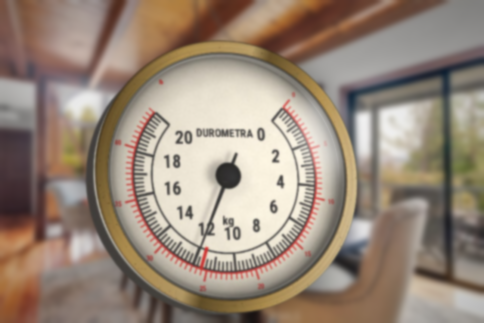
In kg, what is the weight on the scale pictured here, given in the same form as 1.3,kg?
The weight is 12,kg
